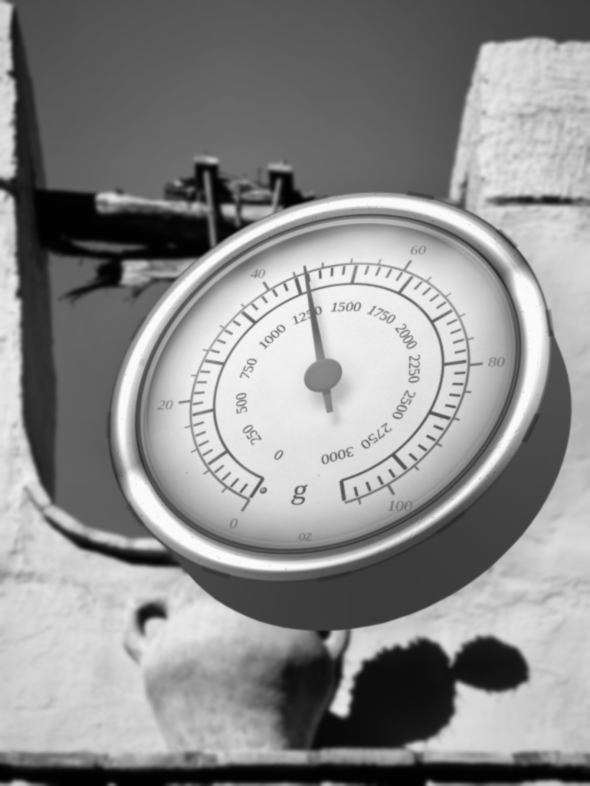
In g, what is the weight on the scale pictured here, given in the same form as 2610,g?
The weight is 1300,g
